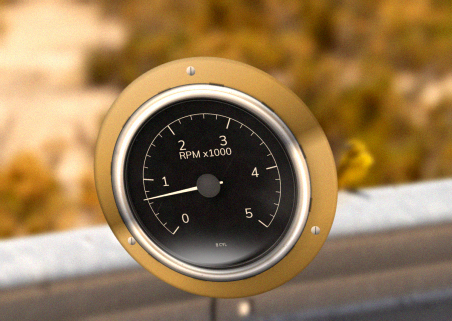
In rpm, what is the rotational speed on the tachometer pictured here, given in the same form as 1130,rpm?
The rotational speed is 700,rpm
